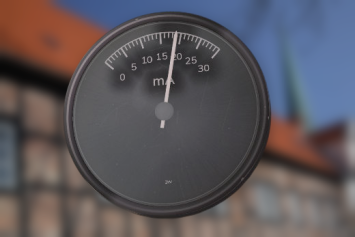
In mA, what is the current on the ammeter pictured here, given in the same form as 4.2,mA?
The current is 19,mA
